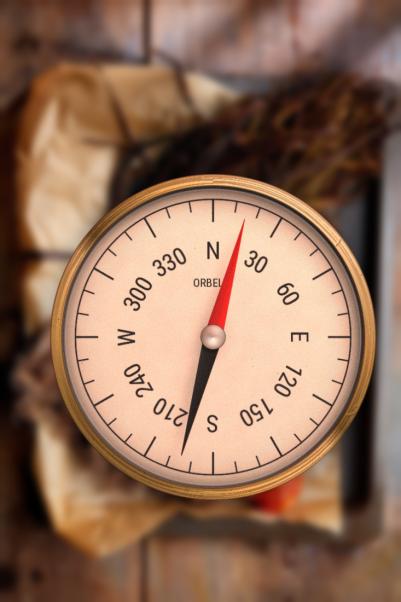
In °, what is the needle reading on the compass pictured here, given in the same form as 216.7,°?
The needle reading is 15,°
